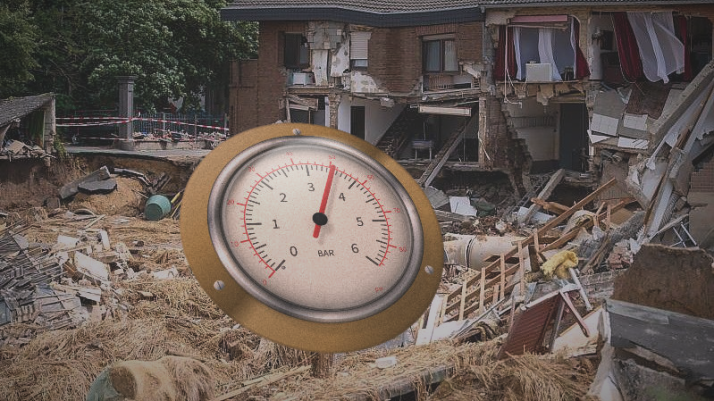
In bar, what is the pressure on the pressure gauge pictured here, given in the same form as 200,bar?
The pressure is 3.5,bar
